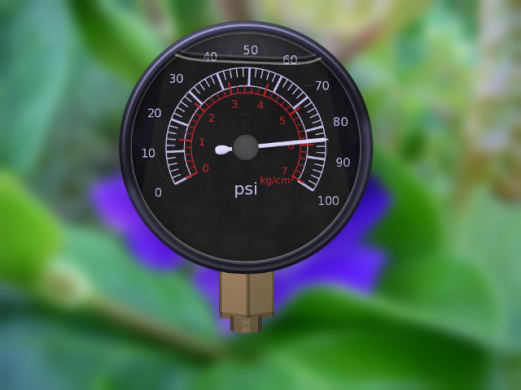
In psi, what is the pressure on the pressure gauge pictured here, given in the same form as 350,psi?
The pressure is 84,psi
